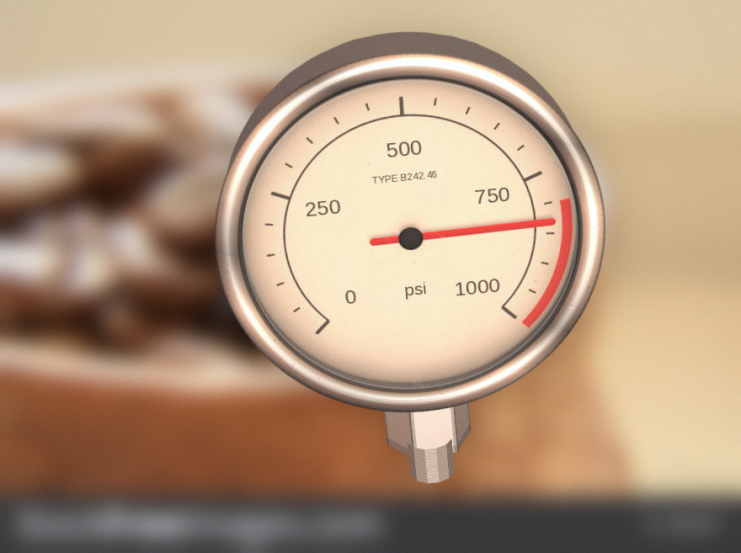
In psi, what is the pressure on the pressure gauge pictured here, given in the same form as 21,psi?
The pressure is 825,psi
